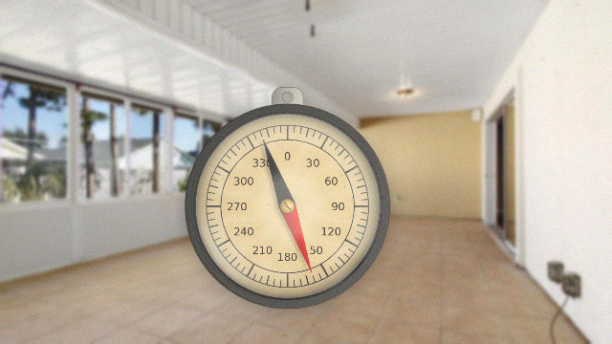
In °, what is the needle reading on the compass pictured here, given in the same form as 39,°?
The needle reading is 160,°
